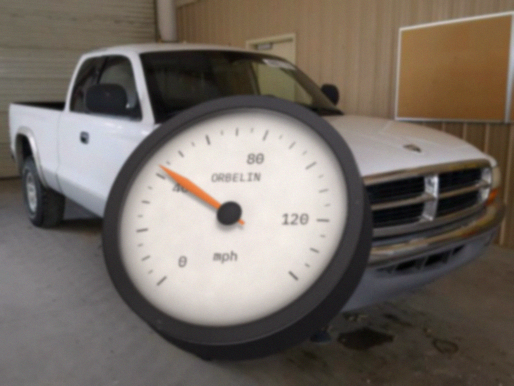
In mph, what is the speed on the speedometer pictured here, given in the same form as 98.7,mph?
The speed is 42.5,mph
